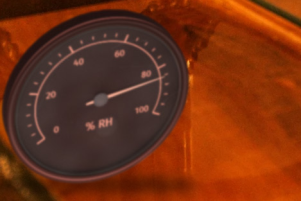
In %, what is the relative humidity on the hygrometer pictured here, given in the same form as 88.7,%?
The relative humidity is 84,%
